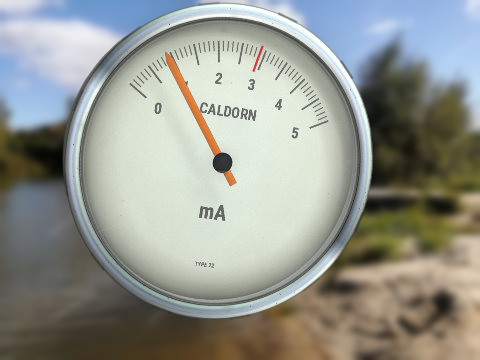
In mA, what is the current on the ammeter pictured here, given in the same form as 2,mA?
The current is 0.9,mA
